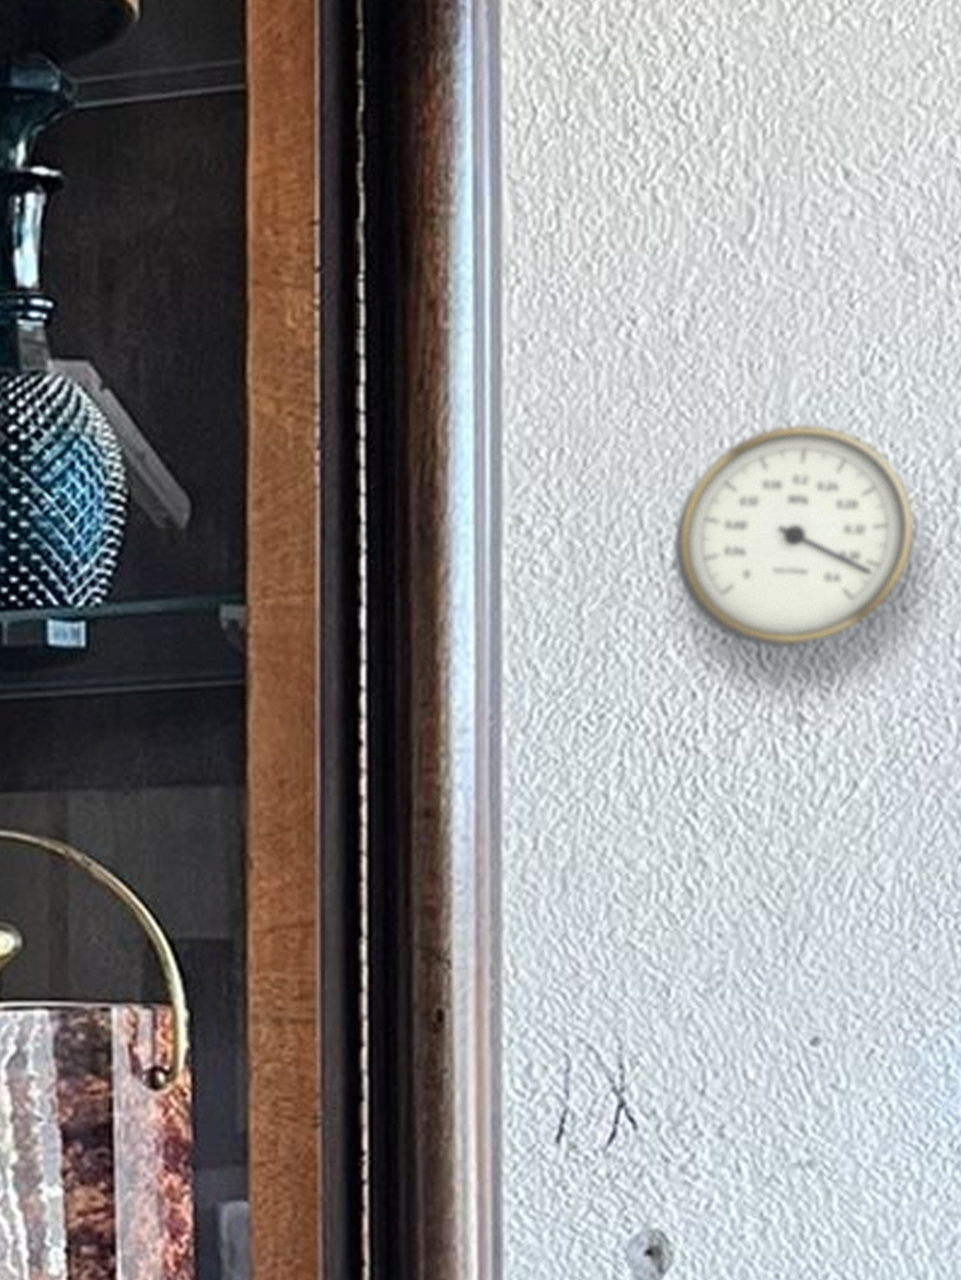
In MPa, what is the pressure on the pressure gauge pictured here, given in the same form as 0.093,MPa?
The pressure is 0.37,MPa
